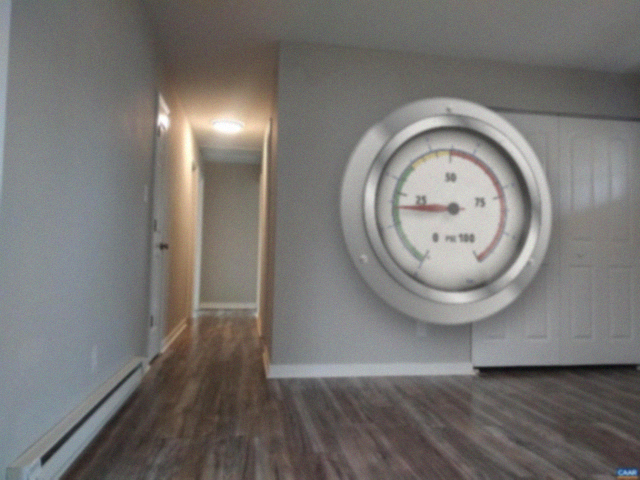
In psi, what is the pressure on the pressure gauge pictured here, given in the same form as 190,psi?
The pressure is 20,psi
